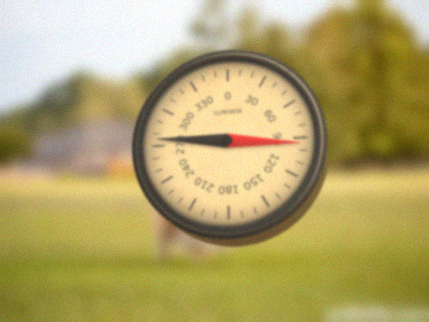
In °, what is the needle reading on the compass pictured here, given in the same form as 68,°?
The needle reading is 95,°
